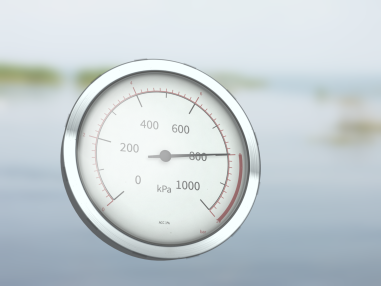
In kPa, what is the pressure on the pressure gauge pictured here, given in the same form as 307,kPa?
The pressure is 800,kPa
